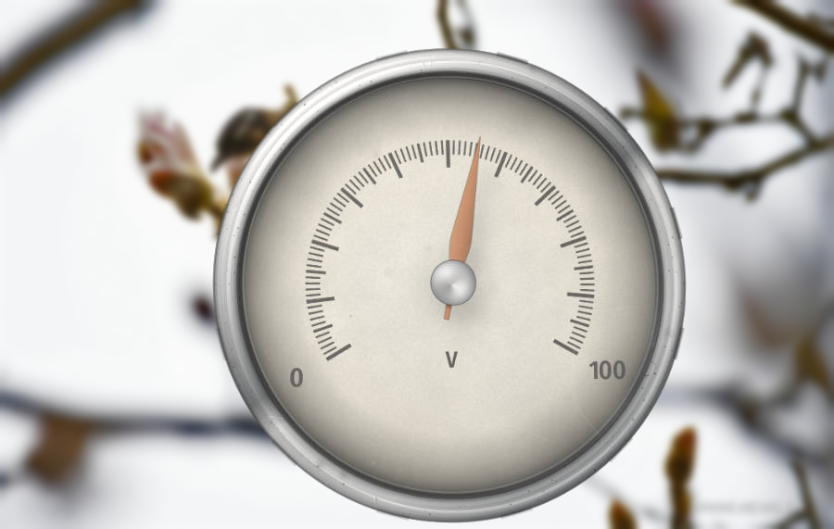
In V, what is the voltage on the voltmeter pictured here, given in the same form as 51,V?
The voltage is 55,V
